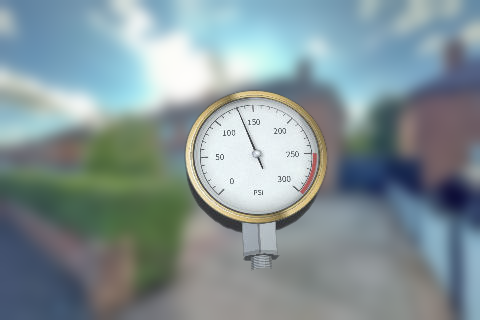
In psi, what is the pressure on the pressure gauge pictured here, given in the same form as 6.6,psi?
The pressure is 130,psi
